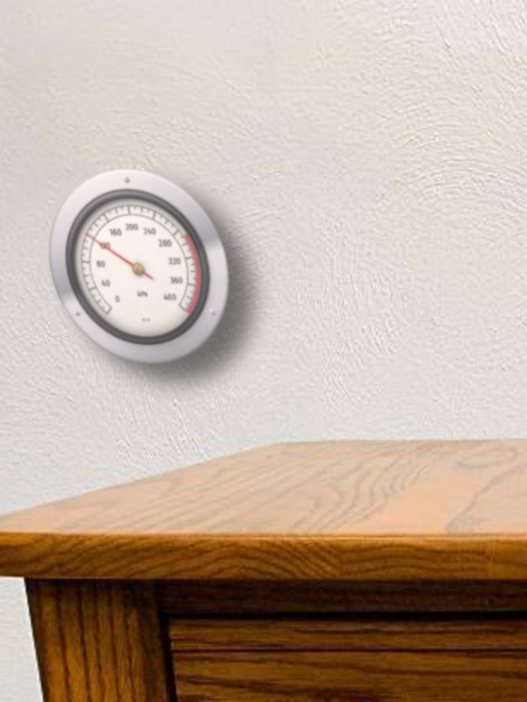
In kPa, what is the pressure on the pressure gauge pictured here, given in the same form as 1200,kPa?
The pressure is 120,kPa
